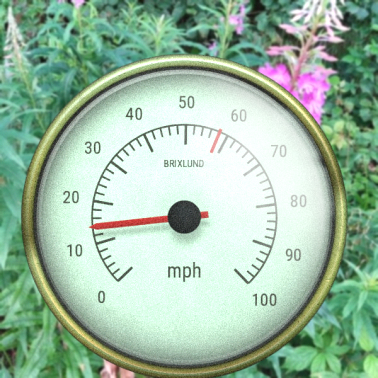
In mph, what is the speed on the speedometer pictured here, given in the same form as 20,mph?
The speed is 14,mph
